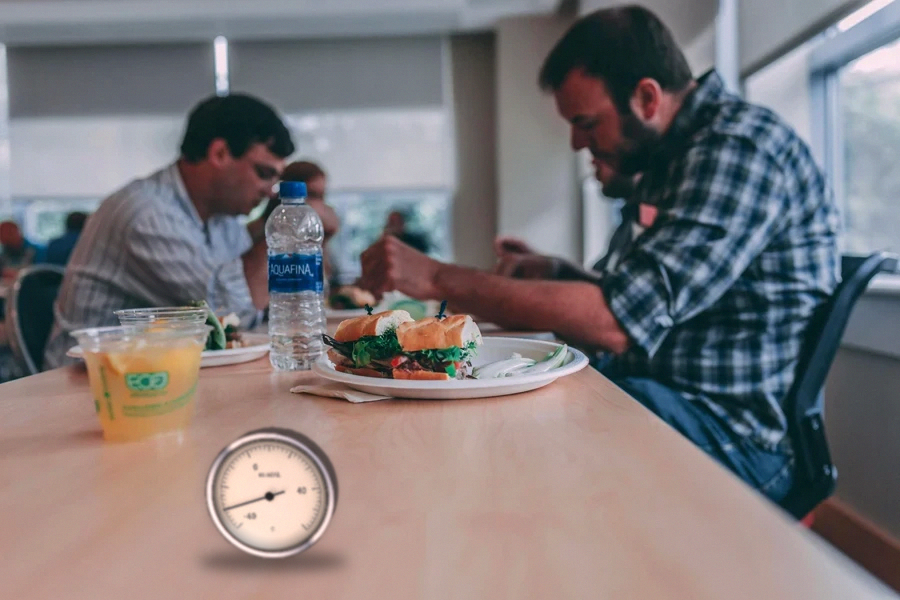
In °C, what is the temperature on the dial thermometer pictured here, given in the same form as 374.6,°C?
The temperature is -30,°C
